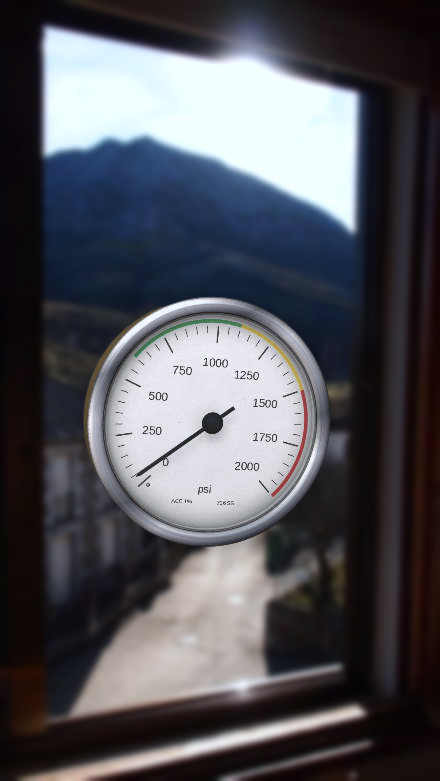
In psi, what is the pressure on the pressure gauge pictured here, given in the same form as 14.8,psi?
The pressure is 50,psi
